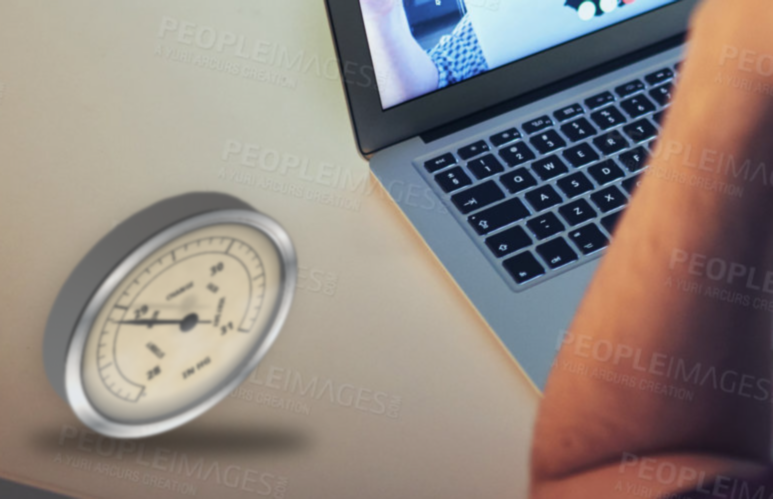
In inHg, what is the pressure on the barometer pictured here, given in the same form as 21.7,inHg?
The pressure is 28.9,inHg
